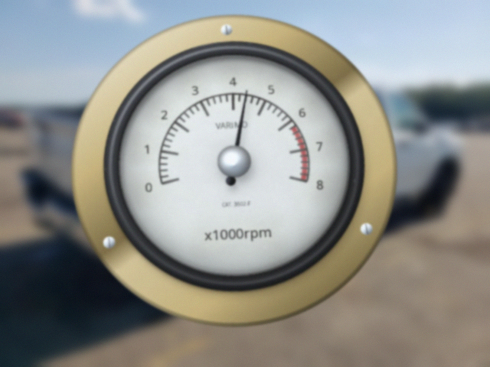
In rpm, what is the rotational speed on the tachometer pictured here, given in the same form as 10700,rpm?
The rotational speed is 4400,rpm
